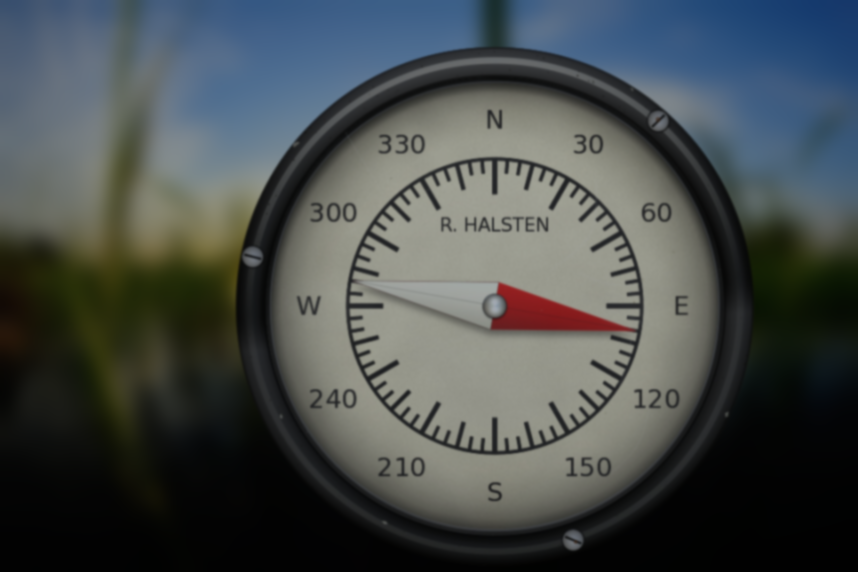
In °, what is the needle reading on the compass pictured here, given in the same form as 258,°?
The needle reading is 100,°
